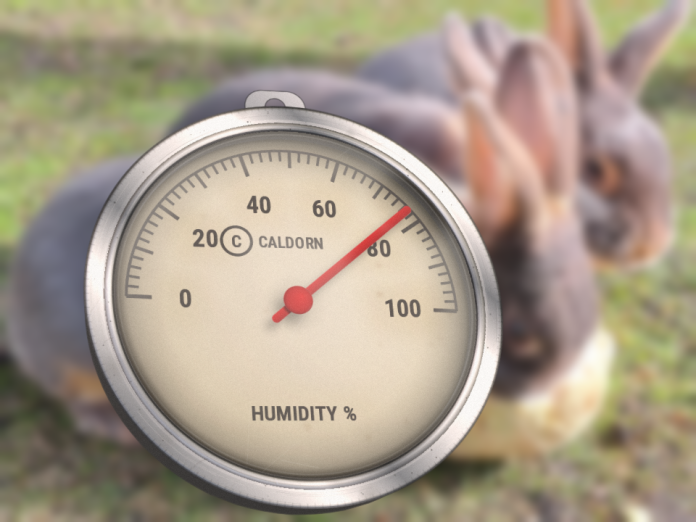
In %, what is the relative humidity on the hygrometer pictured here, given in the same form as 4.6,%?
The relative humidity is 77,%
